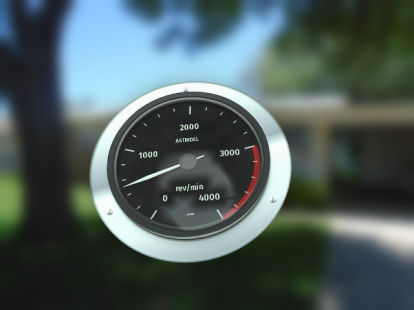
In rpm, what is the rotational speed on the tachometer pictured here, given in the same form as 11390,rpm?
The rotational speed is 500,rpm
